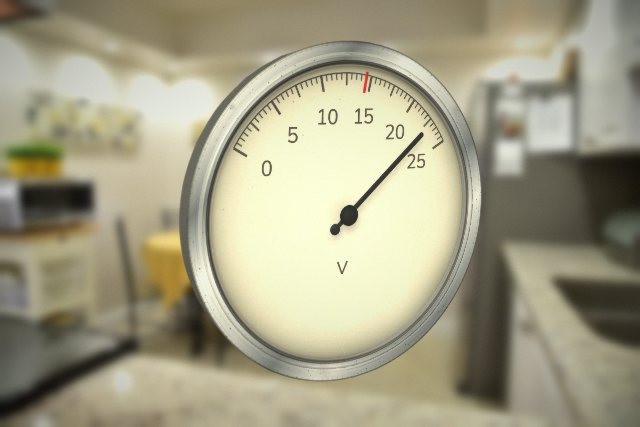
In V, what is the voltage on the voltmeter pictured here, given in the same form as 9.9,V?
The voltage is 22.5,V
